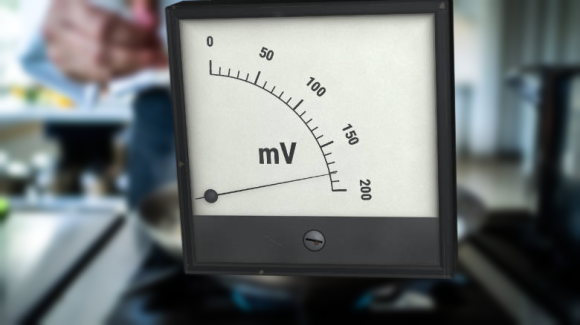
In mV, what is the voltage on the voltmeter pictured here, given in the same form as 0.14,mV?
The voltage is 180,mV
